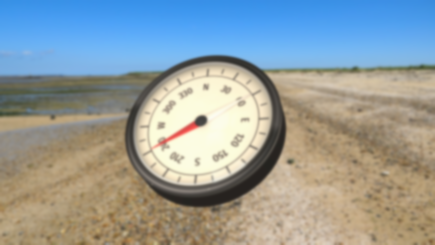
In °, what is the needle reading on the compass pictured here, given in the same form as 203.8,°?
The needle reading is 240,°
